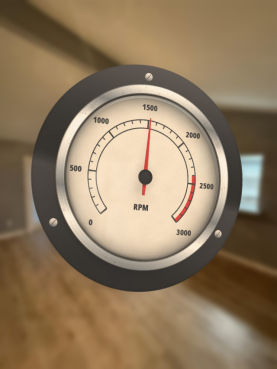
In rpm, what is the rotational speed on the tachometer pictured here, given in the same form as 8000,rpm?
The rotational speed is 1500,rpm
